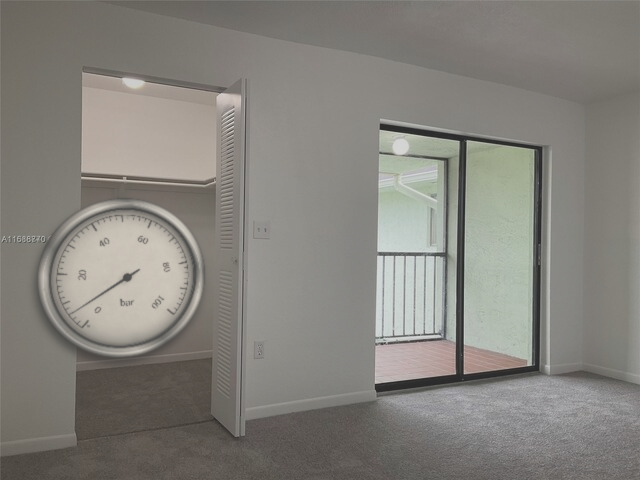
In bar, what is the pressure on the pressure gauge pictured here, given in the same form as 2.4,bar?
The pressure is 6,bar
